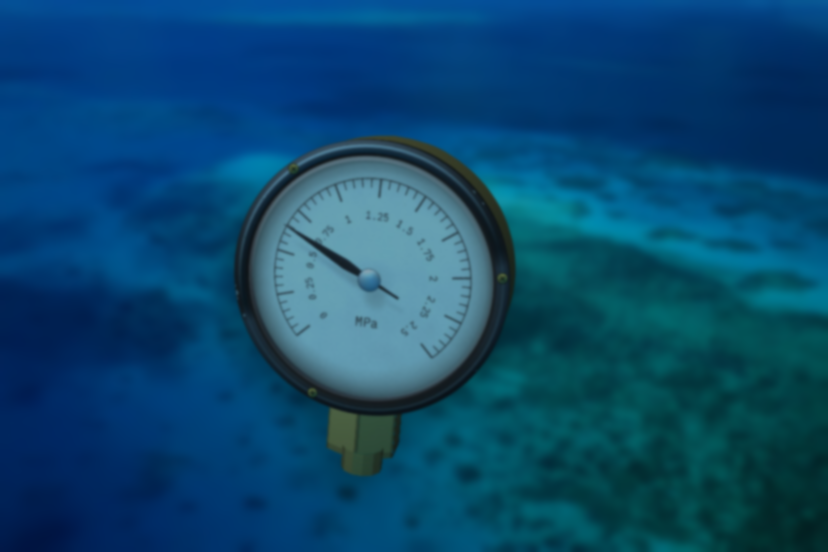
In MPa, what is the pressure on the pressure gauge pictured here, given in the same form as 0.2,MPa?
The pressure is 0.65,MPa
